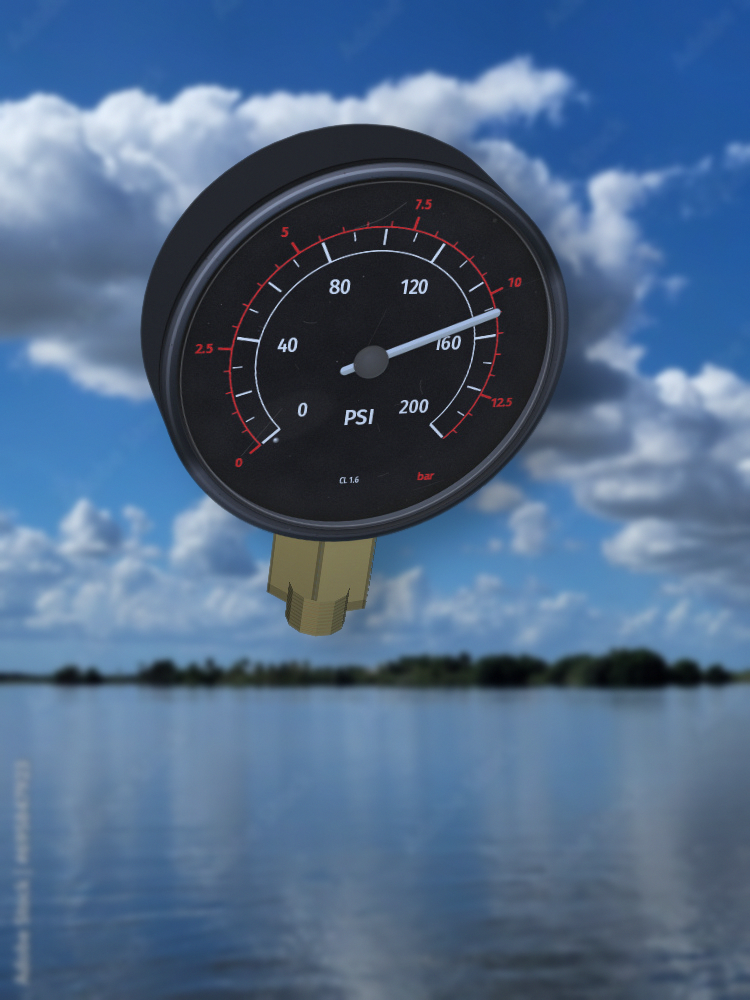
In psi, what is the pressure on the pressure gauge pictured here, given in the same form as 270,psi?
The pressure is 150,psi
